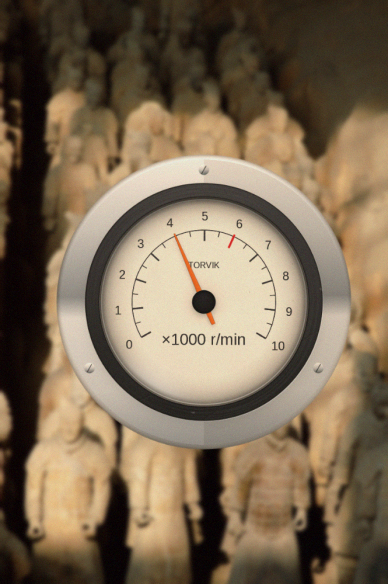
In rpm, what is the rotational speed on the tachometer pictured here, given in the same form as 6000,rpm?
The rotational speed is 4000,rpm
